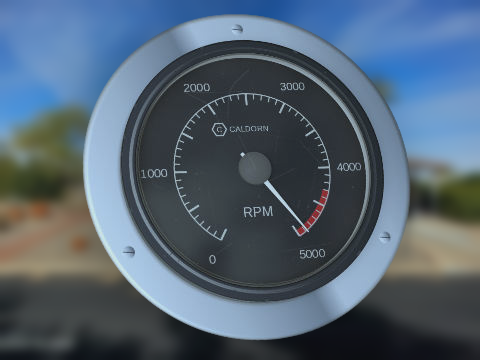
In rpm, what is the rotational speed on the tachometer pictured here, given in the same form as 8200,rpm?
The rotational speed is 4900,rpm
